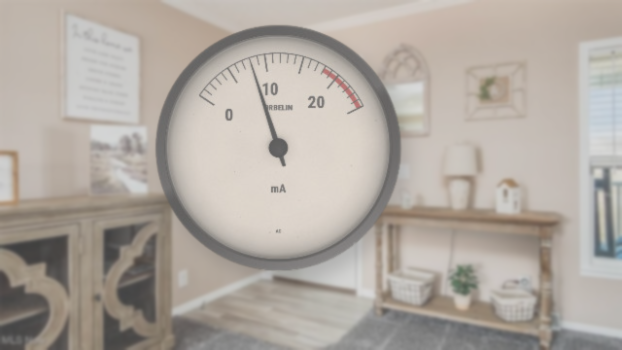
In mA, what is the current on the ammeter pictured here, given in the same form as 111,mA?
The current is 8,mA
